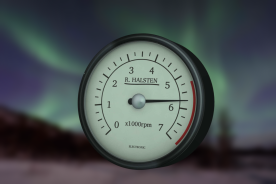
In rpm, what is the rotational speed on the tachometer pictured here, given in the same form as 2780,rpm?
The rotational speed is 5750,rpm
